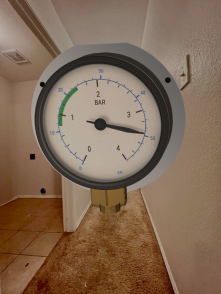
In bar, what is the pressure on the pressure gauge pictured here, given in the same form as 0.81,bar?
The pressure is 3.4,bar
